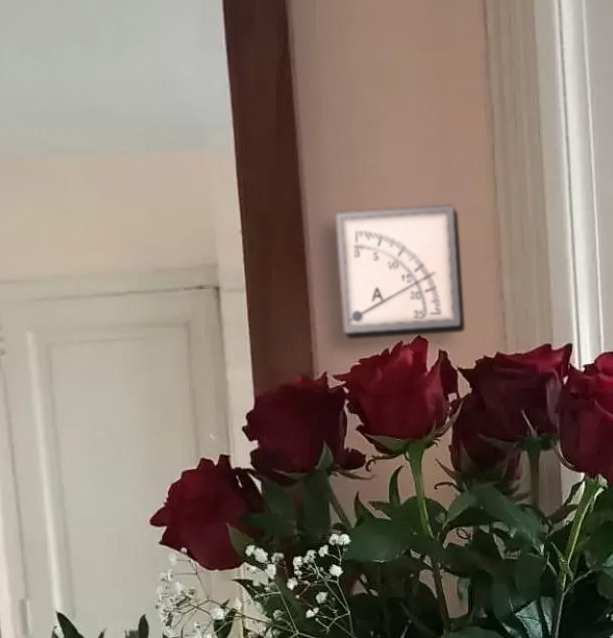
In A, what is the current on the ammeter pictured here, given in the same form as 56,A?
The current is 17.5,A
